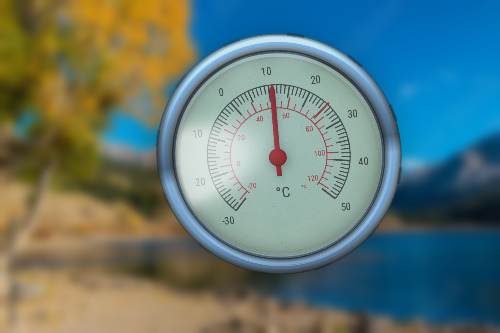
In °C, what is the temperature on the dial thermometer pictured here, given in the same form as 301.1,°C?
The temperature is 11,°C
